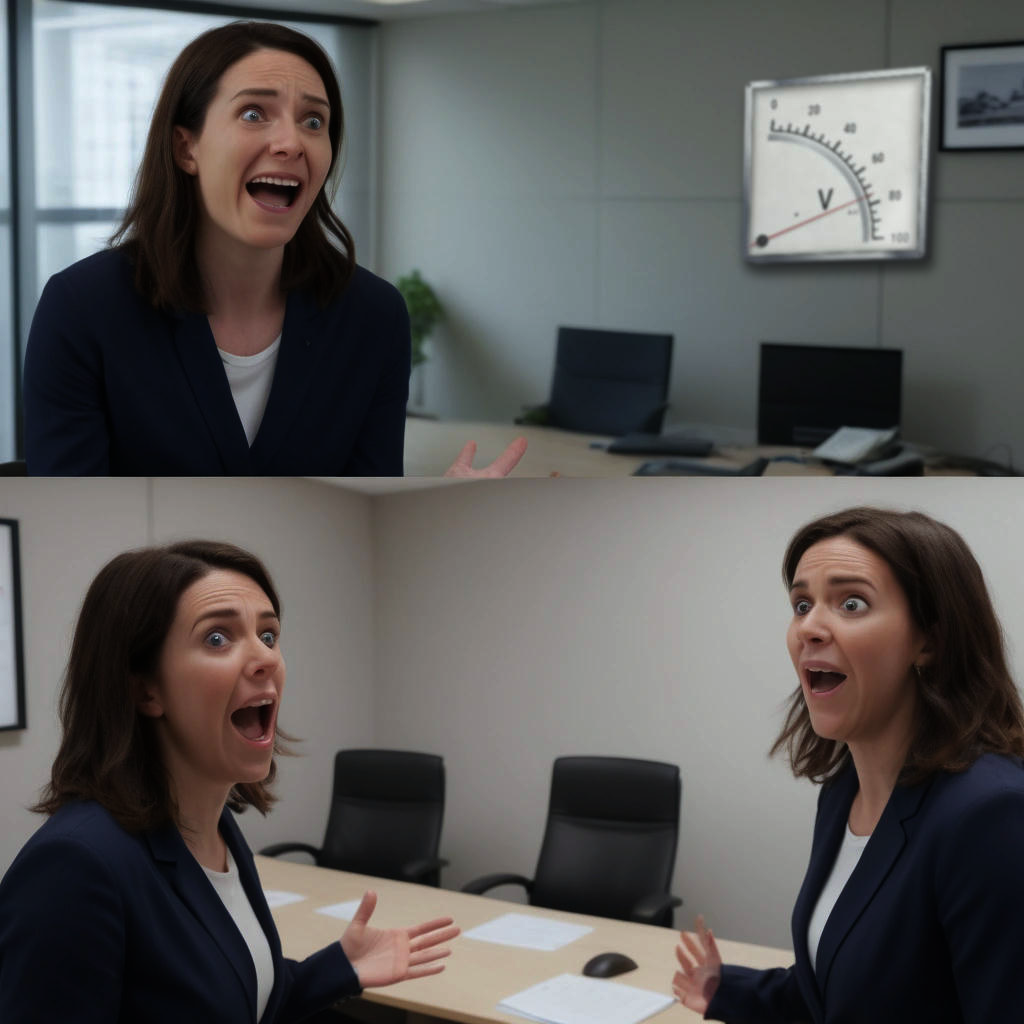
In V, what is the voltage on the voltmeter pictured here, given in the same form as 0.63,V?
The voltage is 75,V
